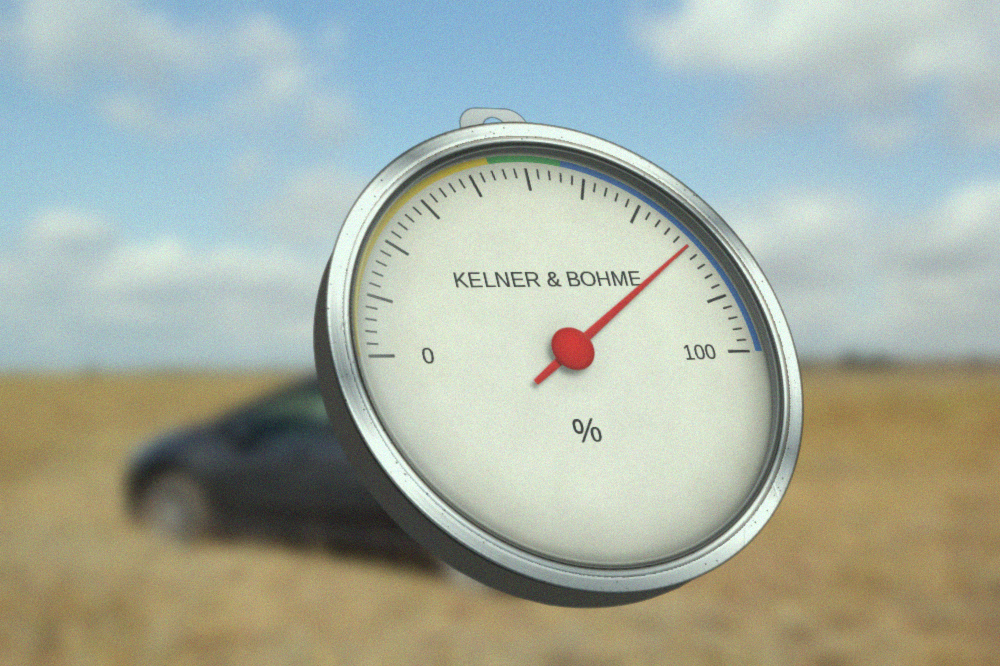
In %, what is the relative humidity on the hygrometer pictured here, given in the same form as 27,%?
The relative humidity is 80,%
